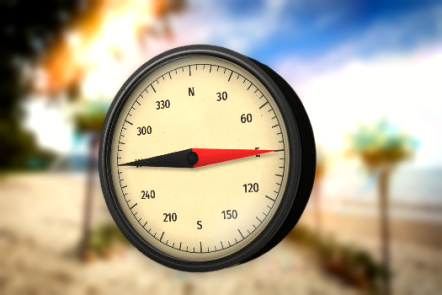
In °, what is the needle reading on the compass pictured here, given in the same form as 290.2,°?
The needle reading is 90,°
